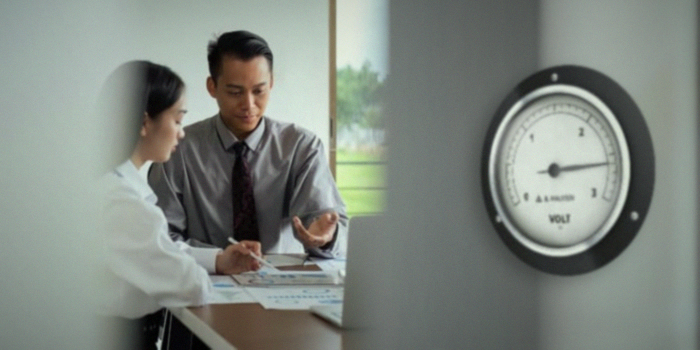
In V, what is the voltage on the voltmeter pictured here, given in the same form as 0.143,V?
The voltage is 2.6,V
